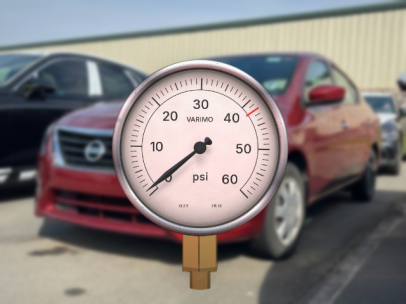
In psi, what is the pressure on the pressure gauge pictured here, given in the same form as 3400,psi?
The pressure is 1,psi
